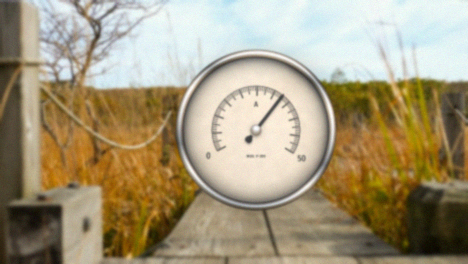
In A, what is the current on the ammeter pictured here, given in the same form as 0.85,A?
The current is 32.5,A
